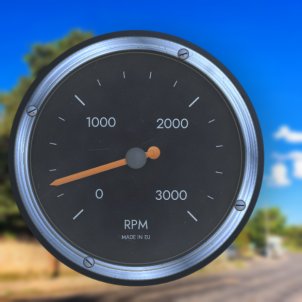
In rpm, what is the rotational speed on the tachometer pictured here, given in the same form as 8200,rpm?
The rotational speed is 300,rpm
